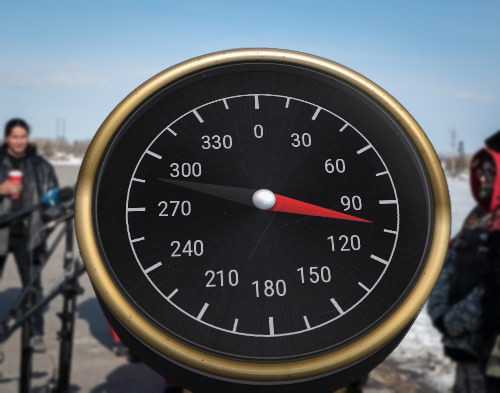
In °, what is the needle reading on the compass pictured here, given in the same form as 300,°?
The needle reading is 105,°
